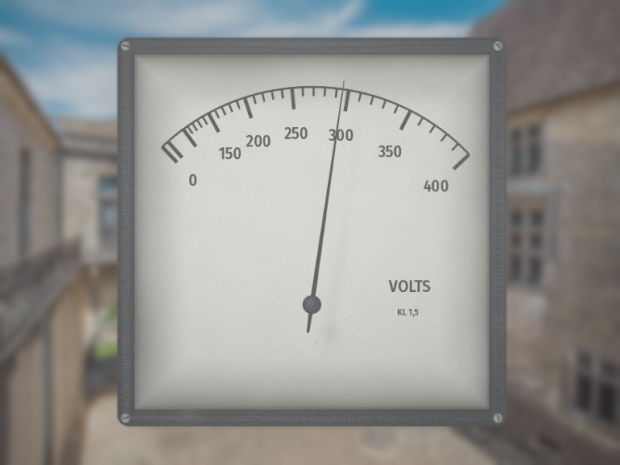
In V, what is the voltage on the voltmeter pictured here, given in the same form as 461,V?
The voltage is 295,V
